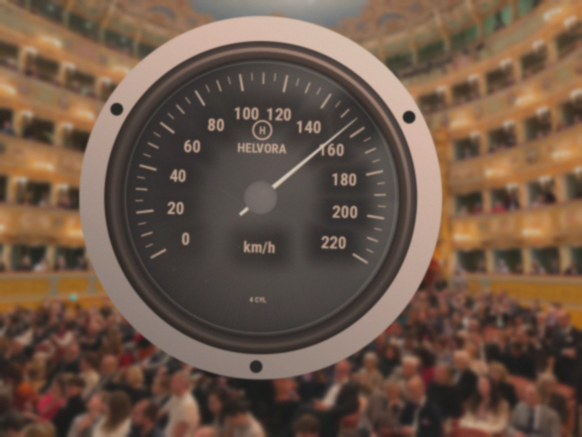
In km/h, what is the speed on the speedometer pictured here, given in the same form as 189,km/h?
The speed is 155,km/h
